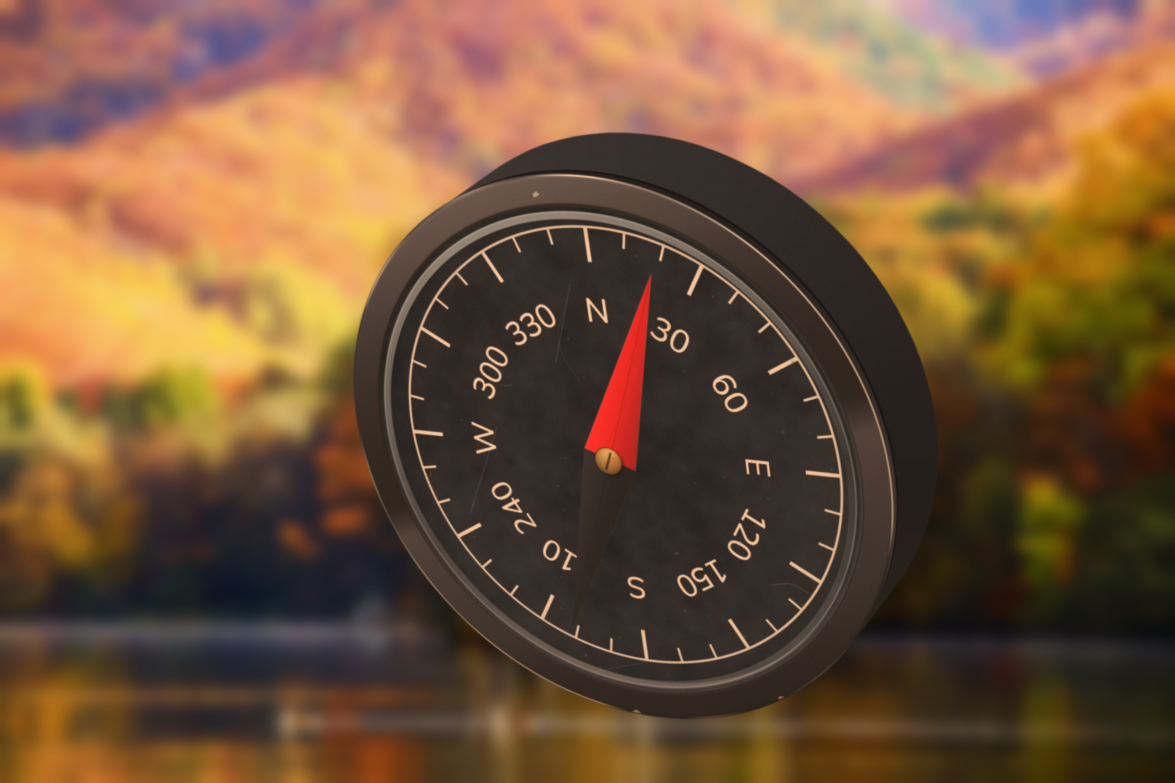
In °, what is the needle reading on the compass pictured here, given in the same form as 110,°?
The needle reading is 20,°
